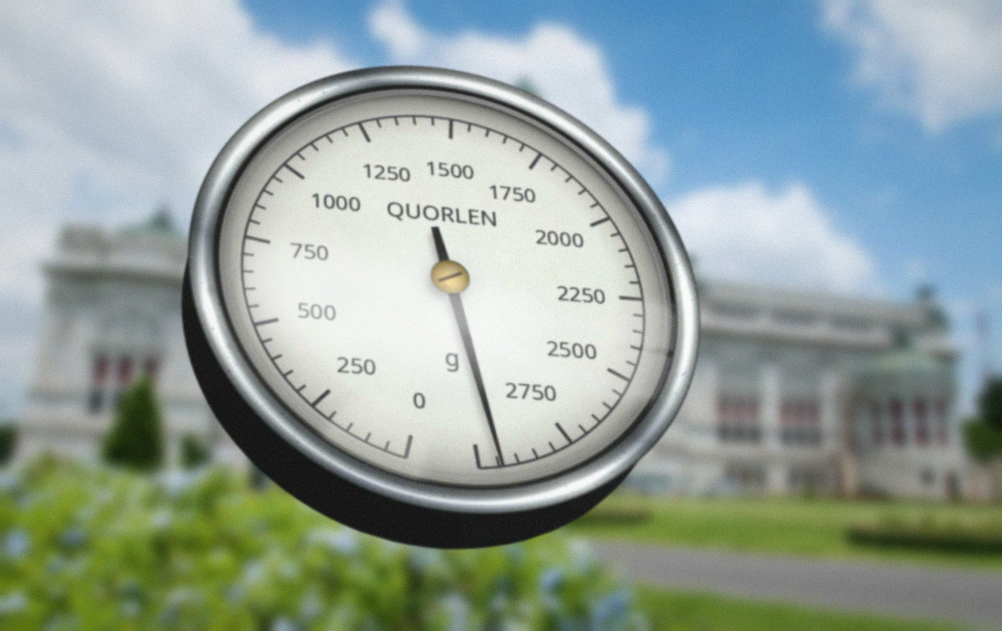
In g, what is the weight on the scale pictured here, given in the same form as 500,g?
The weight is 2950,g
